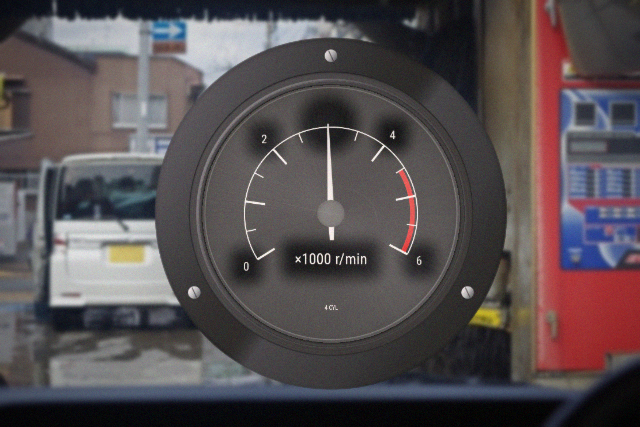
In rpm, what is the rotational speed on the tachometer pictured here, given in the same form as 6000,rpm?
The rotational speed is 3000,rpm
